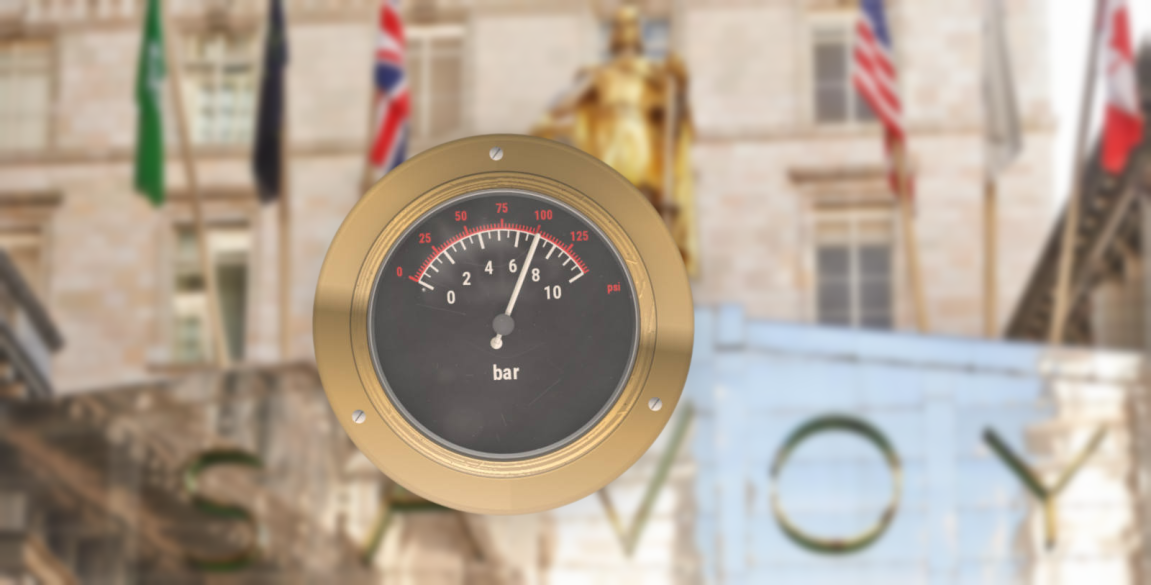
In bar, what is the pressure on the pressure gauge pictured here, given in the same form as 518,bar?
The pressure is 7,bar
